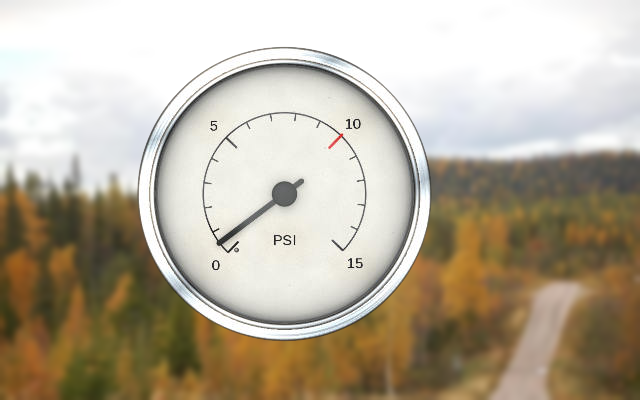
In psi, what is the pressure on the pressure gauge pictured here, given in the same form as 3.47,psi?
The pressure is 0.5,psi
